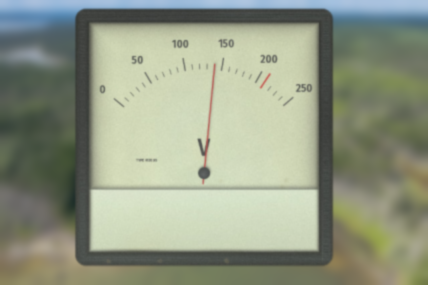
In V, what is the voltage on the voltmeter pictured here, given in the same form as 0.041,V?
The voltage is 140,V
